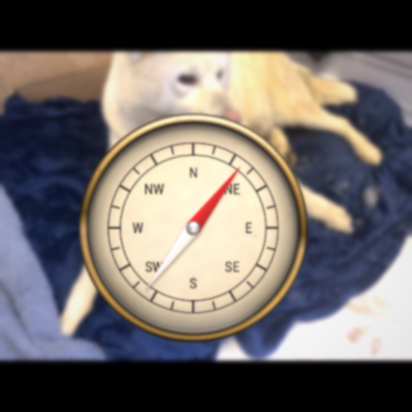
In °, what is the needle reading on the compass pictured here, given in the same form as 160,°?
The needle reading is 37.5,°
